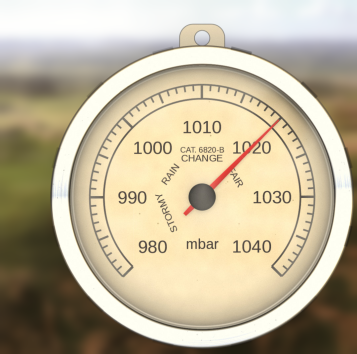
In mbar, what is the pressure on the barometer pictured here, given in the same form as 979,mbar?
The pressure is 1020,mbar
